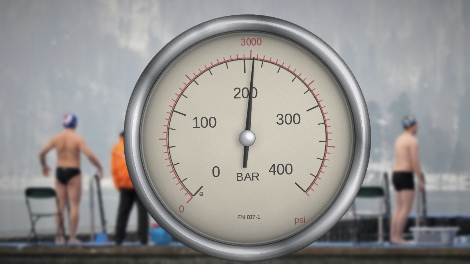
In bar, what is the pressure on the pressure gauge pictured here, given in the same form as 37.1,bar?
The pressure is 210,bar
